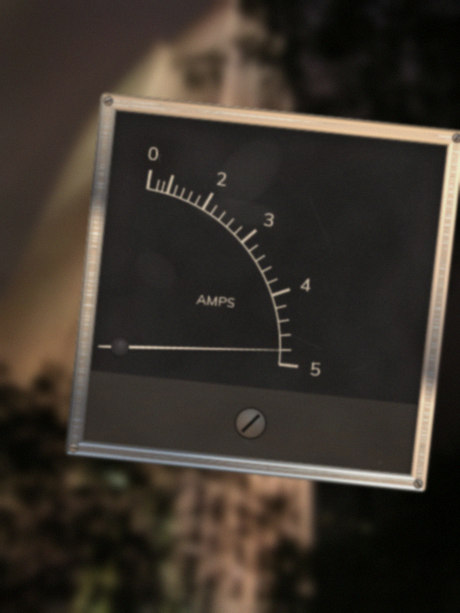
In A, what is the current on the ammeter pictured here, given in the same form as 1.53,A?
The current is 4.8,A
